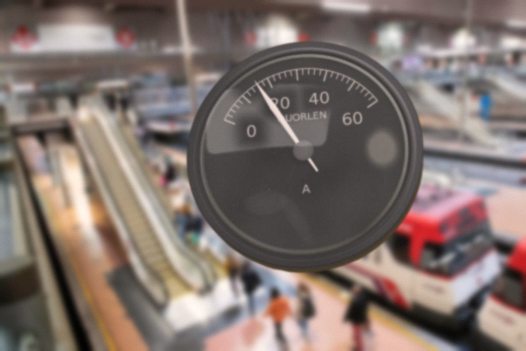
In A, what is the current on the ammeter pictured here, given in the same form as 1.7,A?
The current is 16,A
